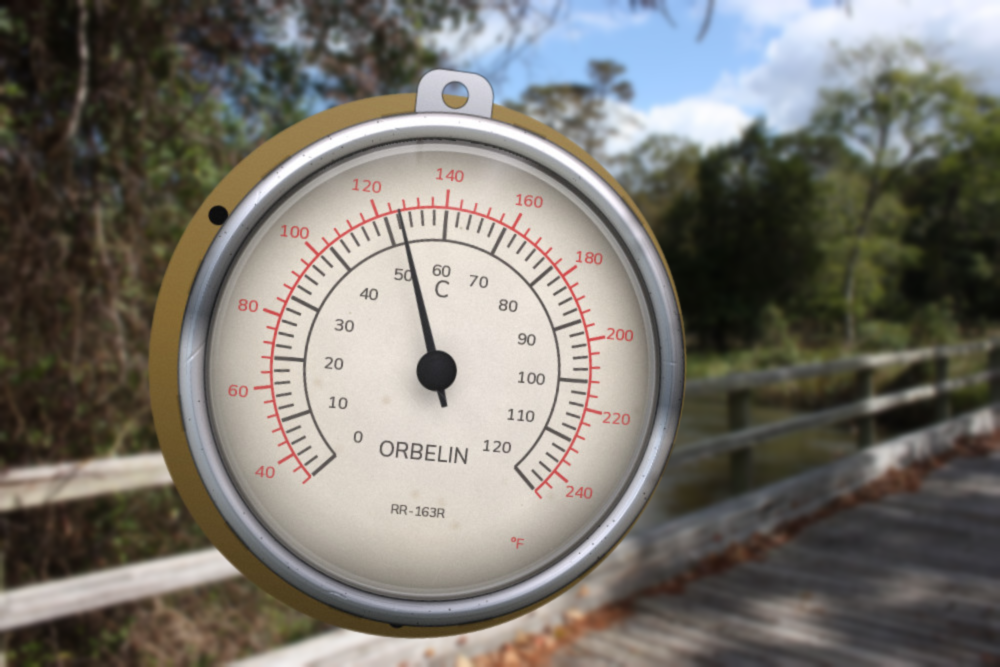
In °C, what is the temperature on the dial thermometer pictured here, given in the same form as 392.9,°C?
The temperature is 52,°C
